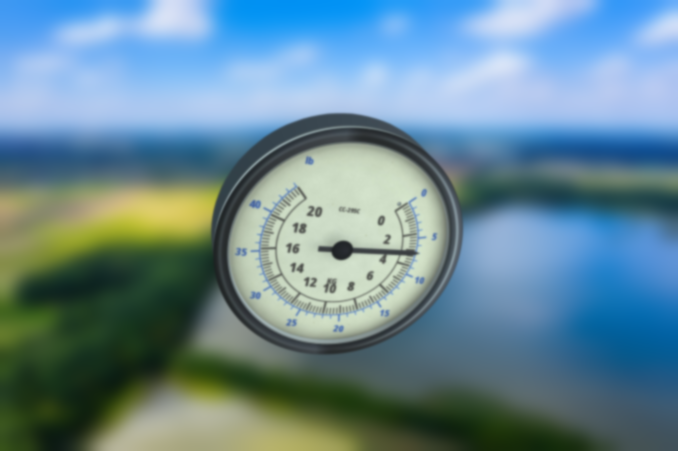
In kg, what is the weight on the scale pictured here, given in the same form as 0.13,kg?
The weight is 3,kg
